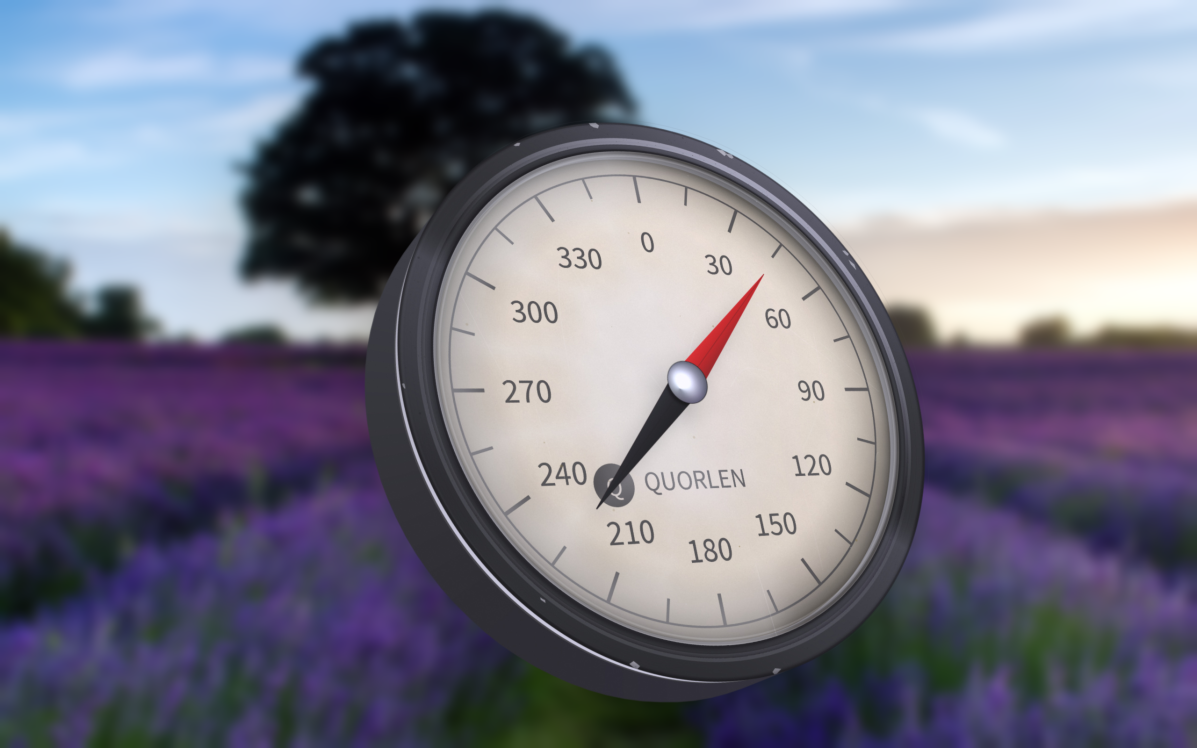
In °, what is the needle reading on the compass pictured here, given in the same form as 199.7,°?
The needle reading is 45,°
